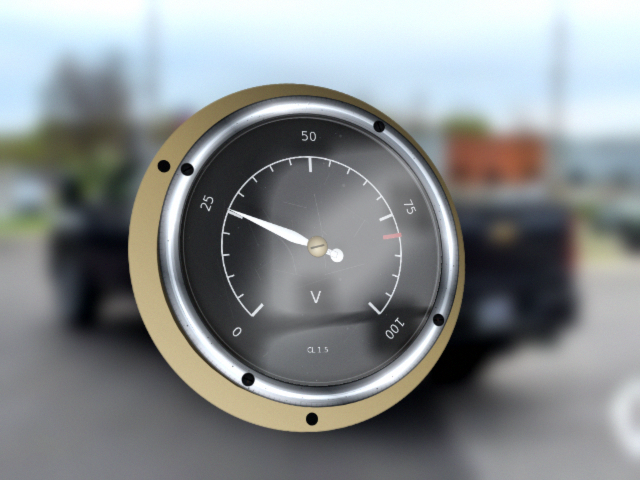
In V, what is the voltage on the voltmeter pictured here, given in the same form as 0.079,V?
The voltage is 25,V
